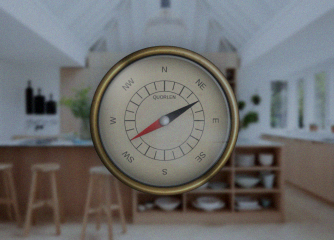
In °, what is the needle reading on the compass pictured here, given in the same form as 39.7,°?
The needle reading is 240,°
